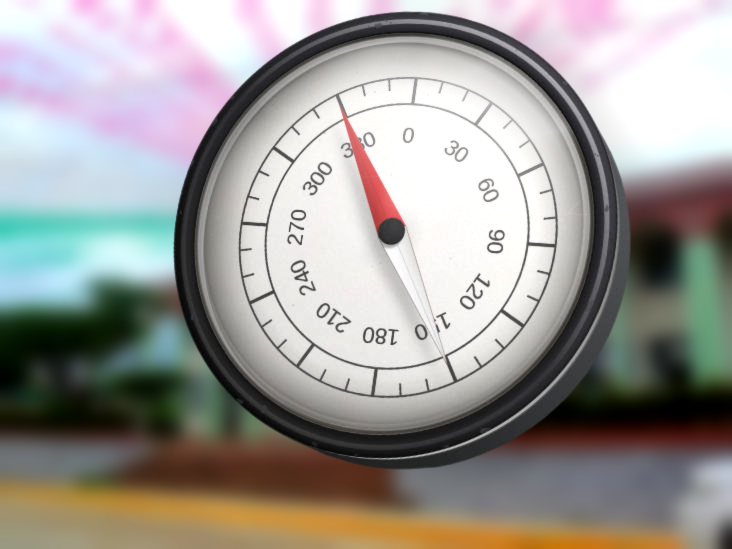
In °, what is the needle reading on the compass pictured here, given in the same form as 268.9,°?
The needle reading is 330,°
